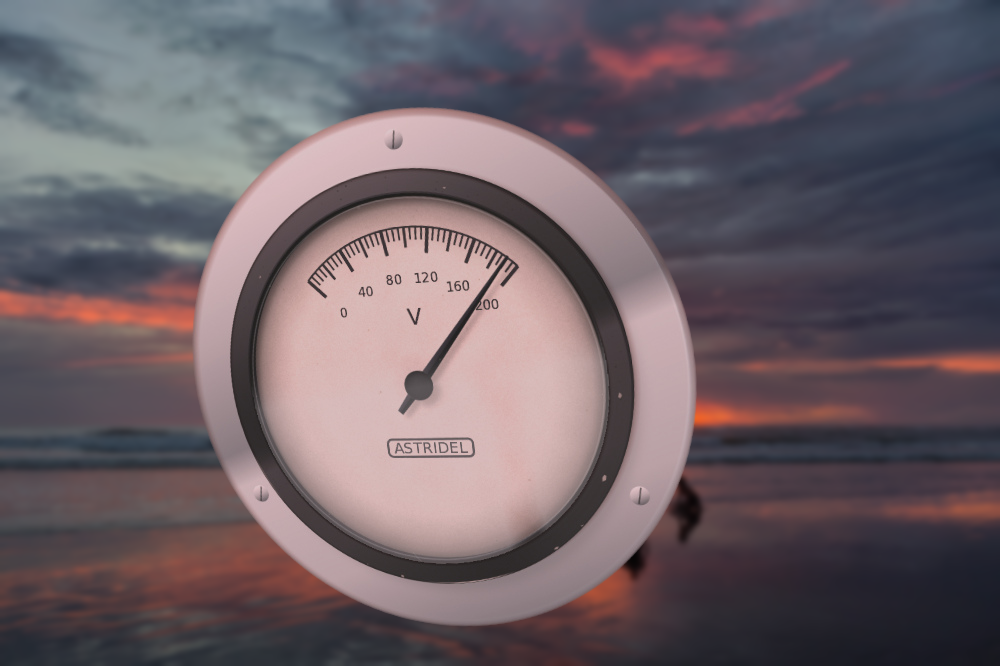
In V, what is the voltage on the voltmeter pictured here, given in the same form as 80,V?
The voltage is 190,V
